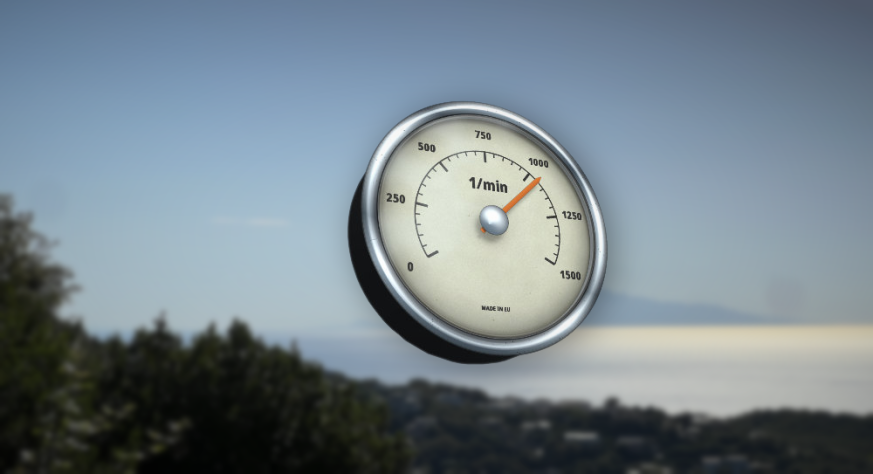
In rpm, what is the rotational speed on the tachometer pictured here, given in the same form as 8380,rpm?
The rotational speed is 1050,rpm
